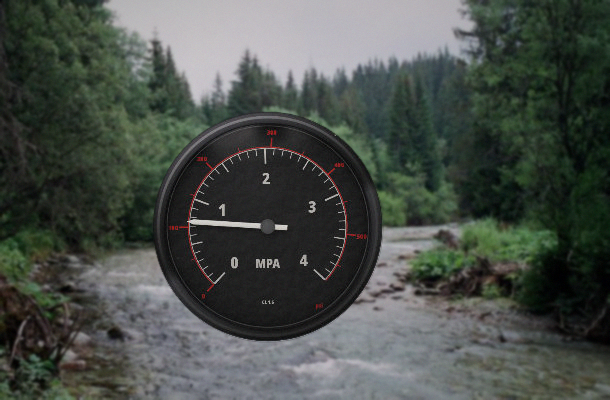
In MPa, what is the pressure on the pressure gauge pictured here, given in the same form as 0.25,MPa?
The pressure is 0.75,MPa
